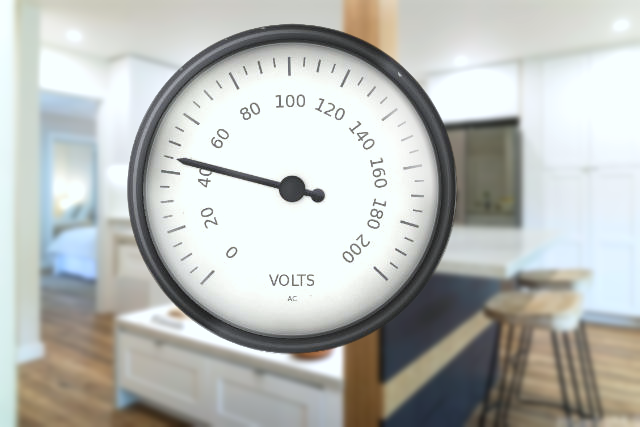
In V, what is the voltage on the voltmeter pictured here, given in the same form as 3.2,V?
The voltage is 45,V
